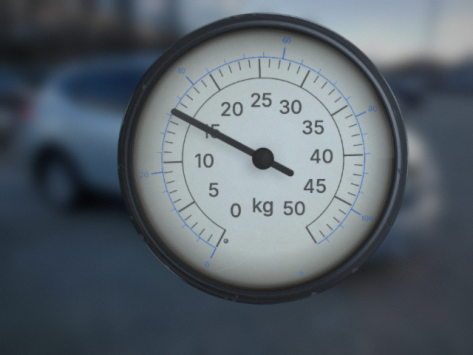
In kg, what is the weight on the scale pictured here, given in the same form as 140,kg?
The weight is 15,kg
